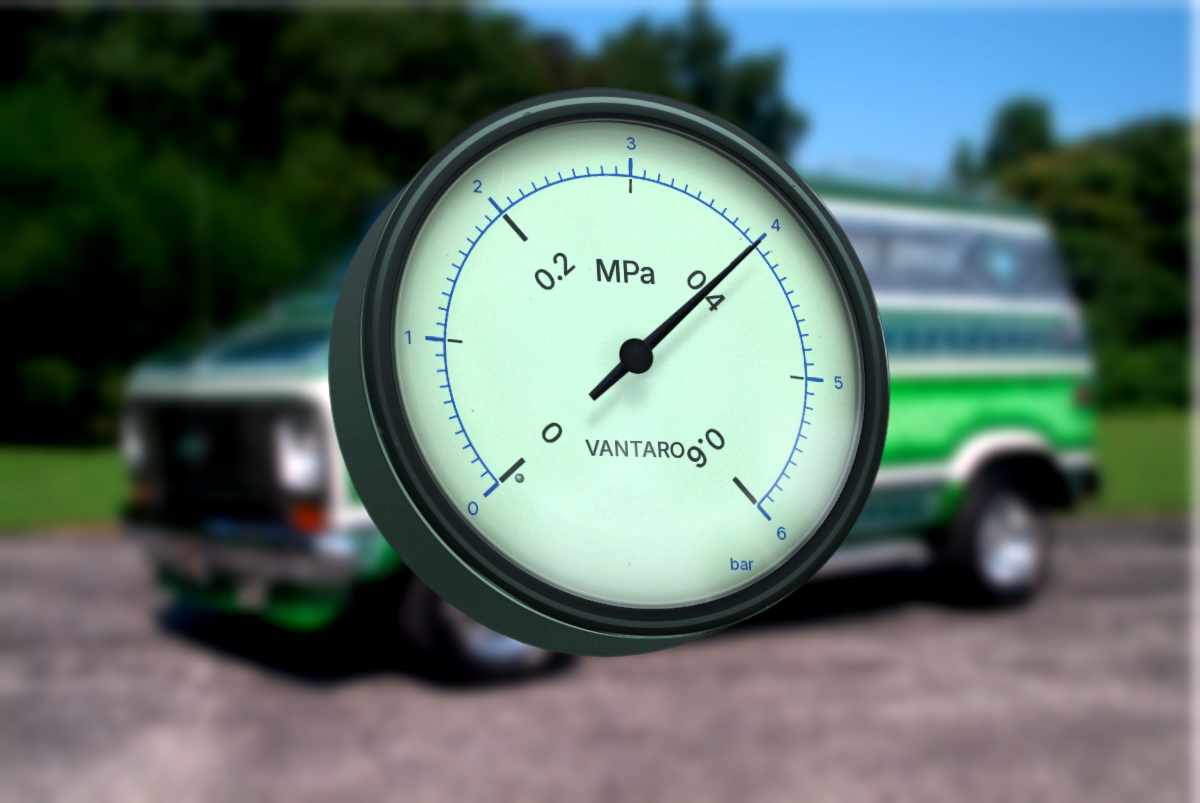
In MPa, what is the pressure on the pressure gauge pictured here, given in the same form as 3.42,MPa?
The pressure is 0.4,MPa
